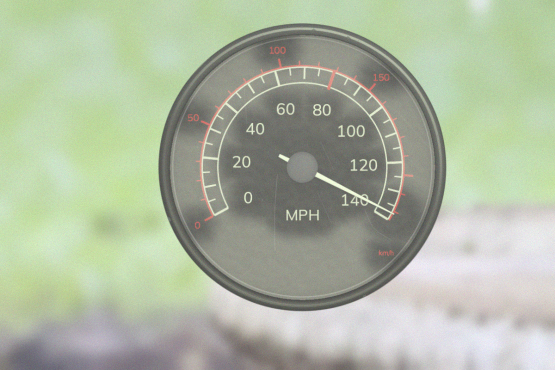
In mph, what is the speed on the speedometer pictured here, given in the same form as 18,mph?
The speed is 137.5,mph
